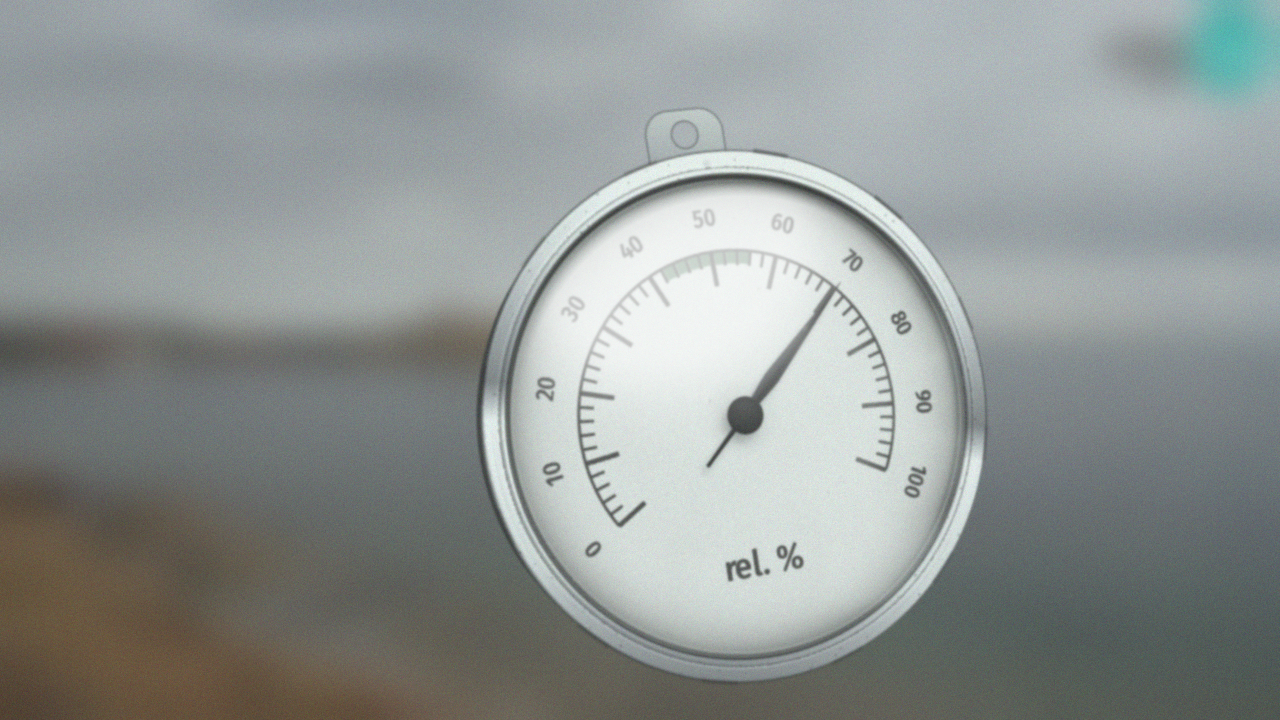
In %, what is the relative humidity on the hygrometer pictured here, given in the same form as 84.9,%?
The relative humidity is 70,%
